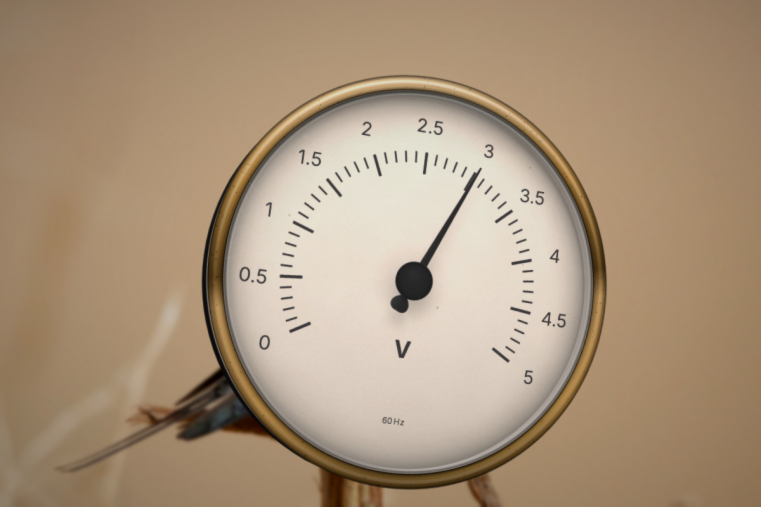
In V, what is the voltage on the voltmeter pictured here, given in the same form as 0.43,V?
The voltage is 3,V
